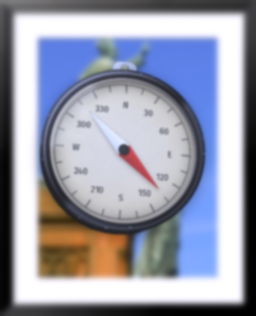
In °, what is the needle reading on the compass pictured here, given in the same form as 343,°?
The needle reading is 135,°
